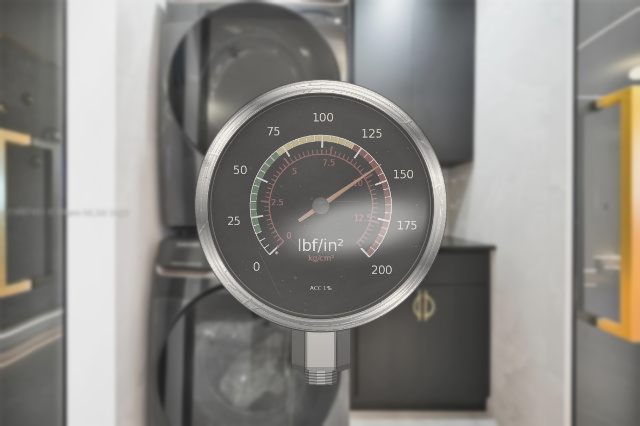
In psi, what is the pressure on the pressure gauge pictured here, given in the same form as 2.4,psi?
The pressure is 140,psi
